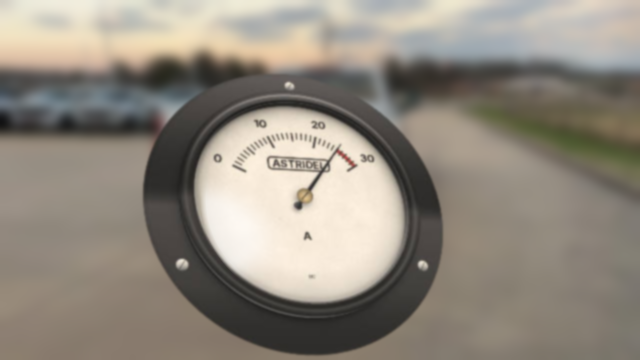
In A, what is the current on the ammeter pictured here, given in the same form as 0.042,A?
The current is 25,A
